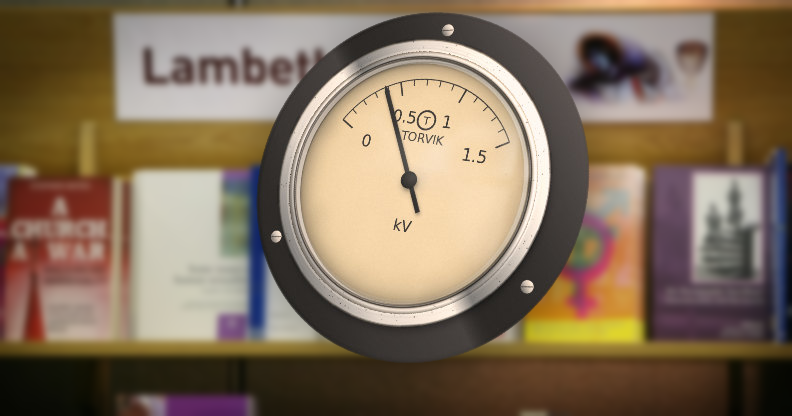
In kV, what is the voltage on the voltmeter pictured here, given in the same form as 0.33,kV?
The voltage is 0.4,kV
